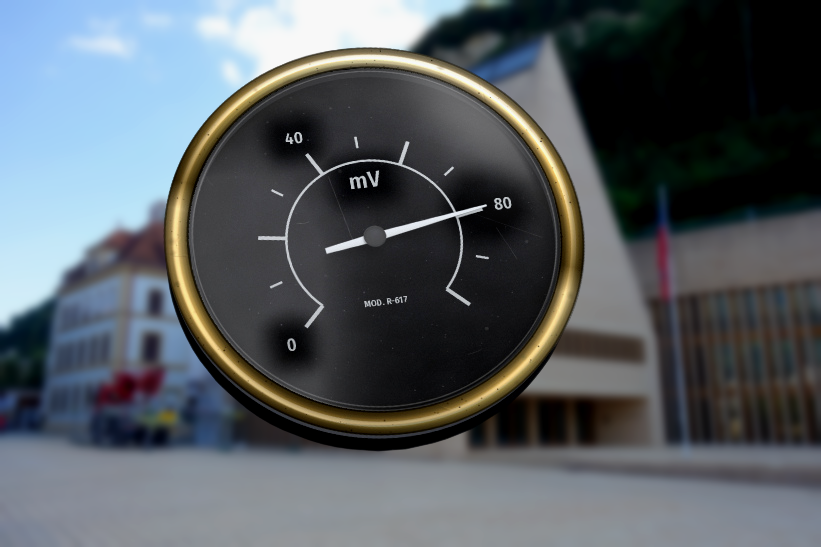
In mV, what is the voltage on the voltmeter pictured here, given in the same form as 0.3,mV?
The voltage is 80,mV
